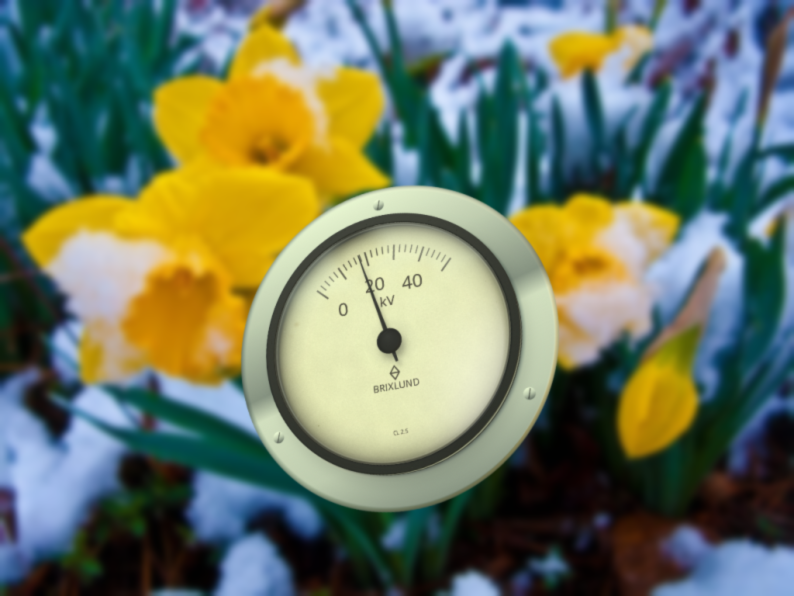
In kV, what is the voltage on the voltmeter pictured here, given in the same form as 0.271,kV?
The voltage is 18,kV
